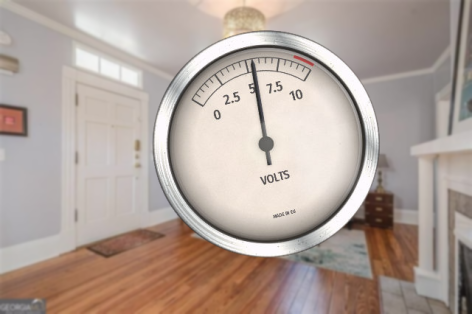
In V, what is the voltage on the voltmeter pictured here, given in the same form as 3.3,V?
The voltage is 5.5,V
